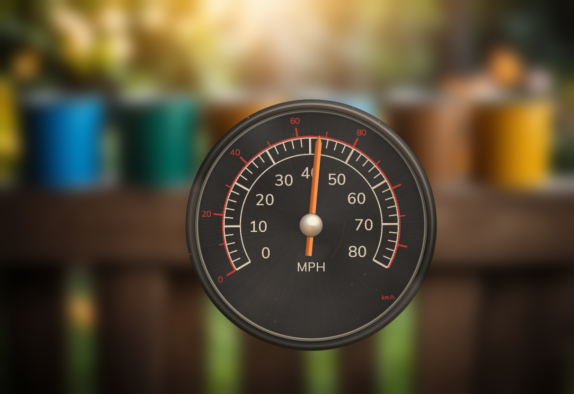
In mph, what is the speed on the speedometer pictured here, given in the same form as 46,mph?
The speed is 42,mph
